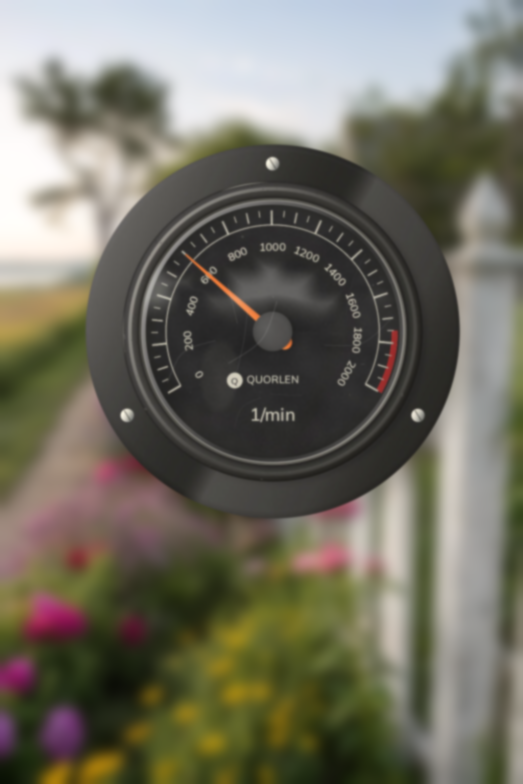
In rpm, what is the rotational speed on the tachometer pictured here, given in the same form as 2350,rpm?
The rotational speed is 600,rpm
